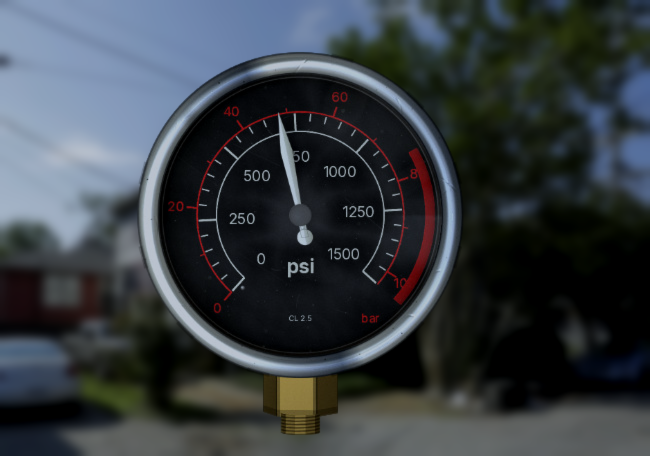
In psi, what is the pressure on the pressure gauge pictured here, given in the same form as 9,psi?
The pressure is 700,psi
